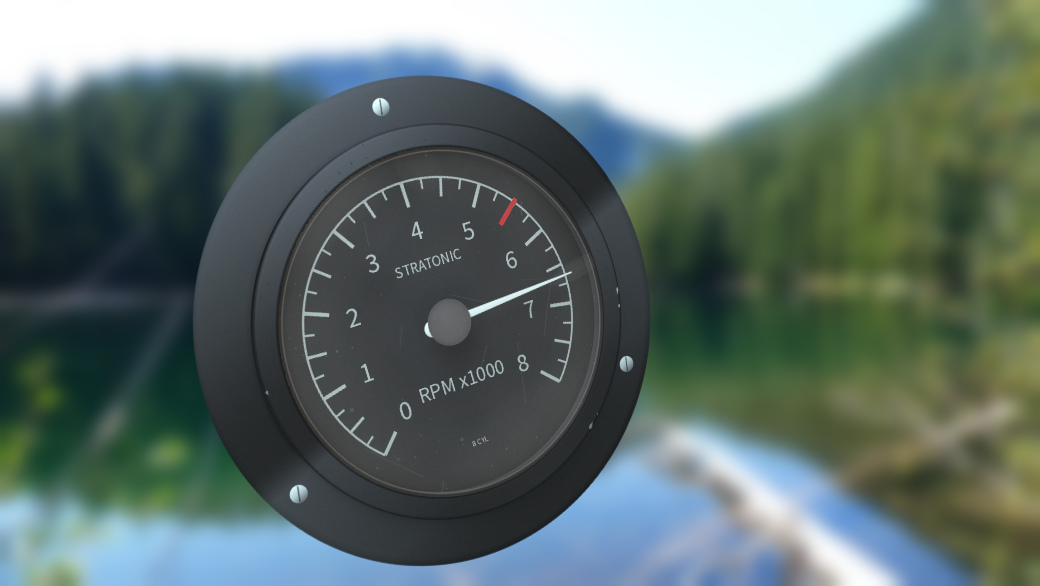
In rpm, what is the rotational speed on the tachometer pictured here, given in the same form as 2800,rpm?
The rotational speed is 6625,rpm
